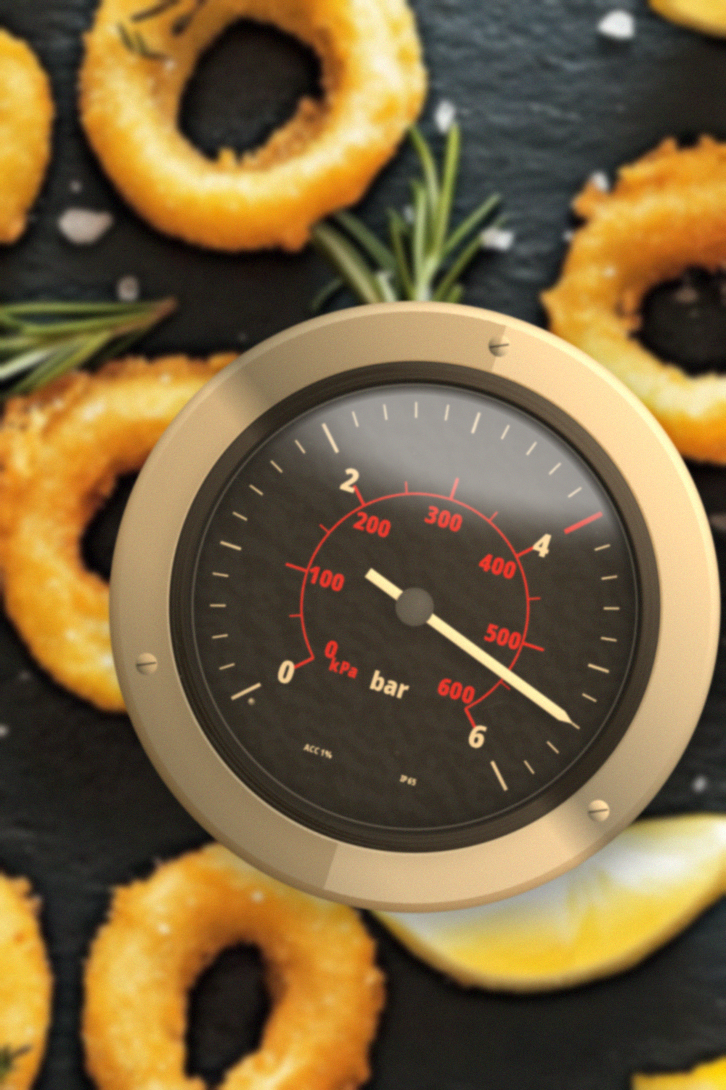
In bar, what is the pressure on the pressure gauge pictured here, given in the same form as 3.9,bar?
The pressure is 5.4,bar
